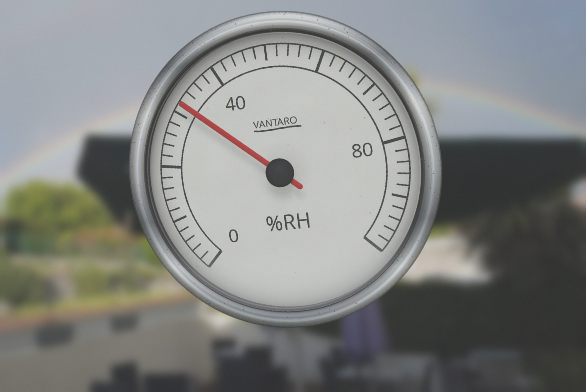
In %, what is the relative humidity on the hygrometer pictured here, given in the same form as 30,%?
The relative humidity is 32,%
